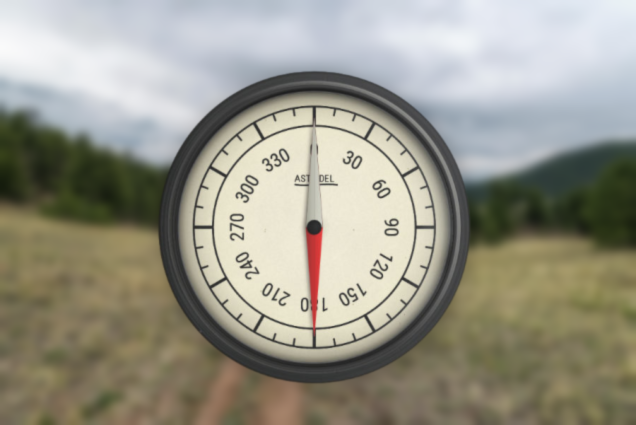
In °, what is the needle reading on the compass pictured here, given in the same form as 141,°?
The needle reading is 180,°
